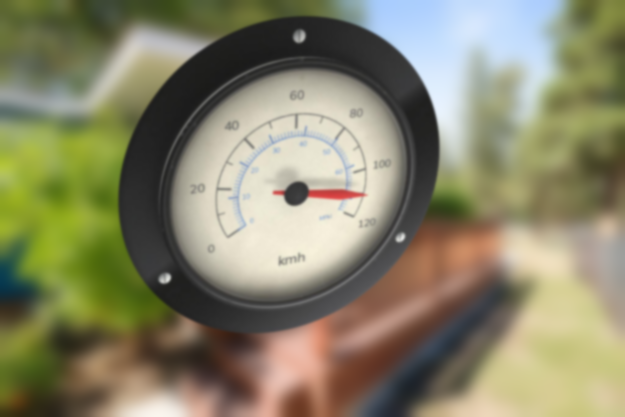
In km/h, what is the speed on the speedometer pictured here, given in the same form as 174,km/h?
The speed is 110,km/h
